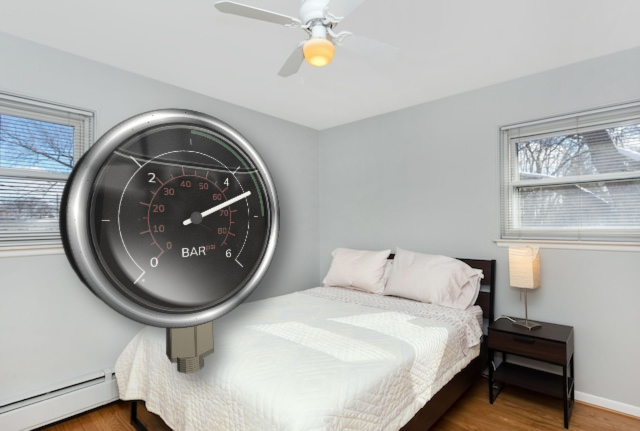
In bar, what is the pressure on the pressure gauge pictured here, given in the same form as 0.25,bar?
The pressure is 4.5,bar
